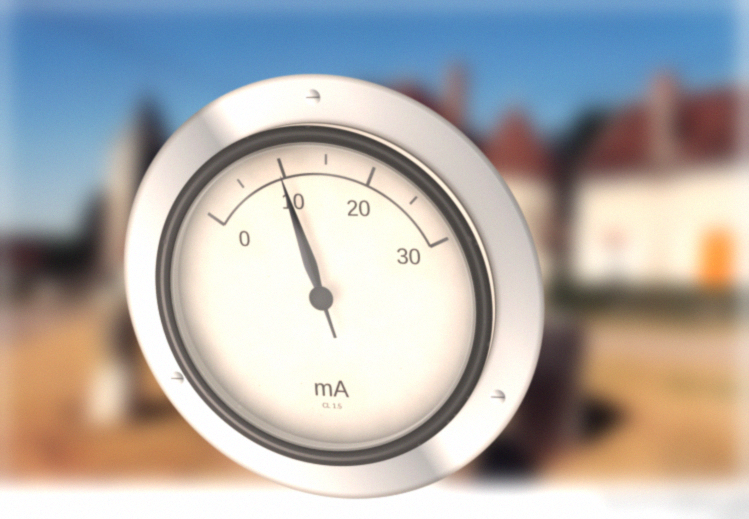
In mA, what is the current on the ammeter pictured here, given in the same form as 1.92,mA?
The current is 10,mA
